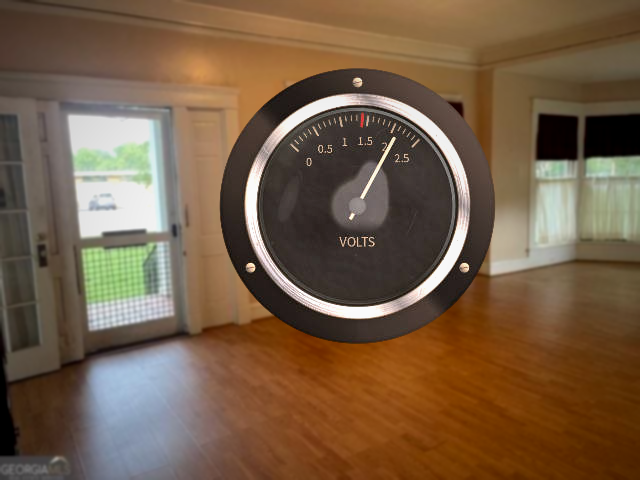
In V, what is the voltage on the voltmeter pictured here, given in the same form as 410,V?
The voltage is 2.1,V
